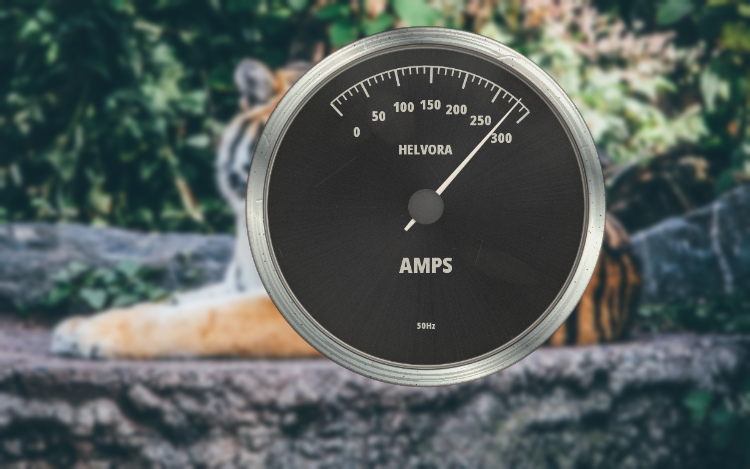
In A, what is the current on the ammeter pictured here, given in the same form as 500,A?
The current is 280,A
